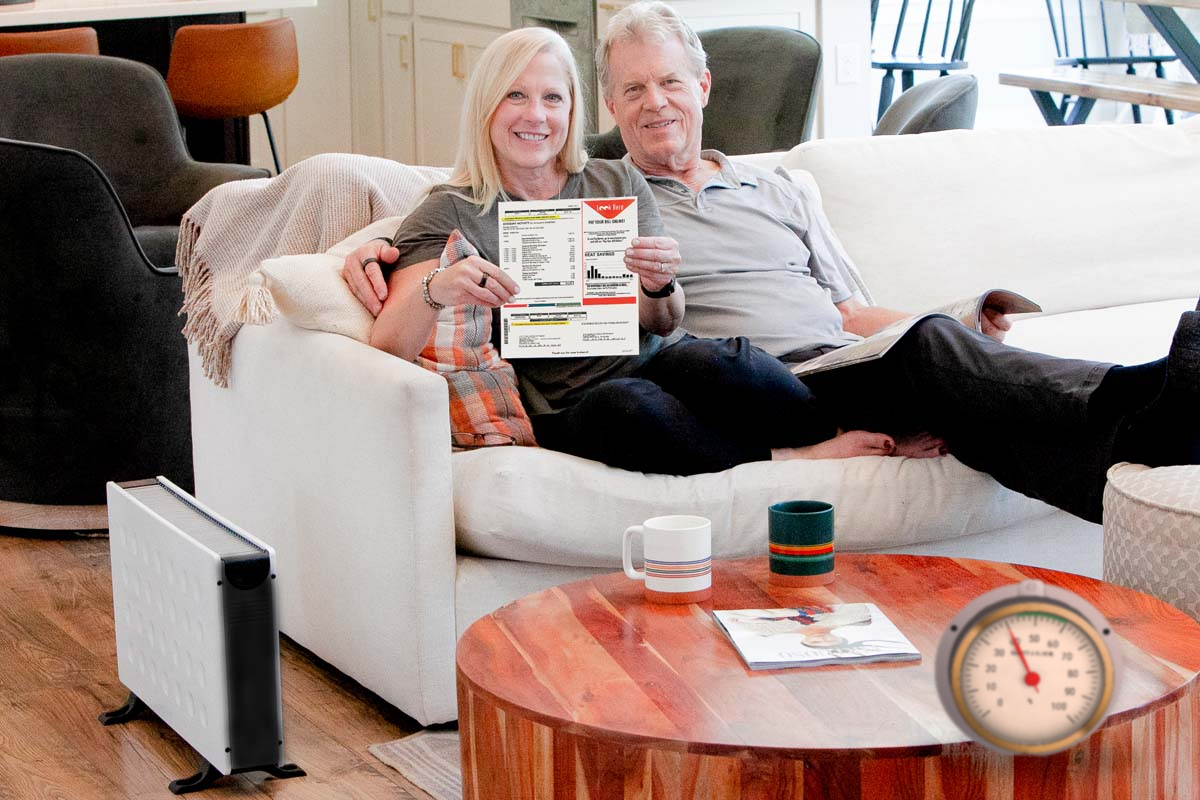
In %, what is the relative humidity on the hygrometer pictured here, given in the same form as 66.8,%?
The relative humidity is 40,%
